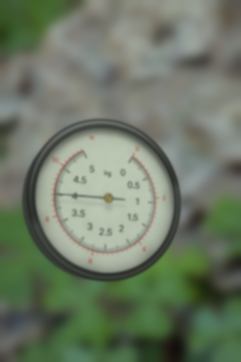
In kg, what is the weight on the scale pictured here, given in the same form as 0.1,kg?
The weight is 4,kg
